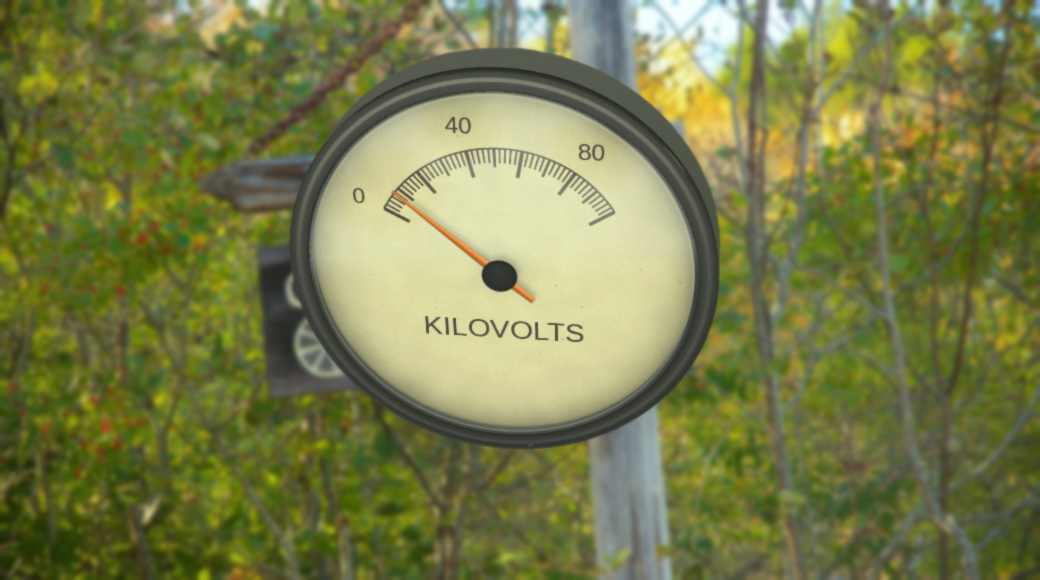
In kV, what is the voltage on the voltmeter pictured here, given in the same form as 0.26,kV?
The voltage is 10,kV
